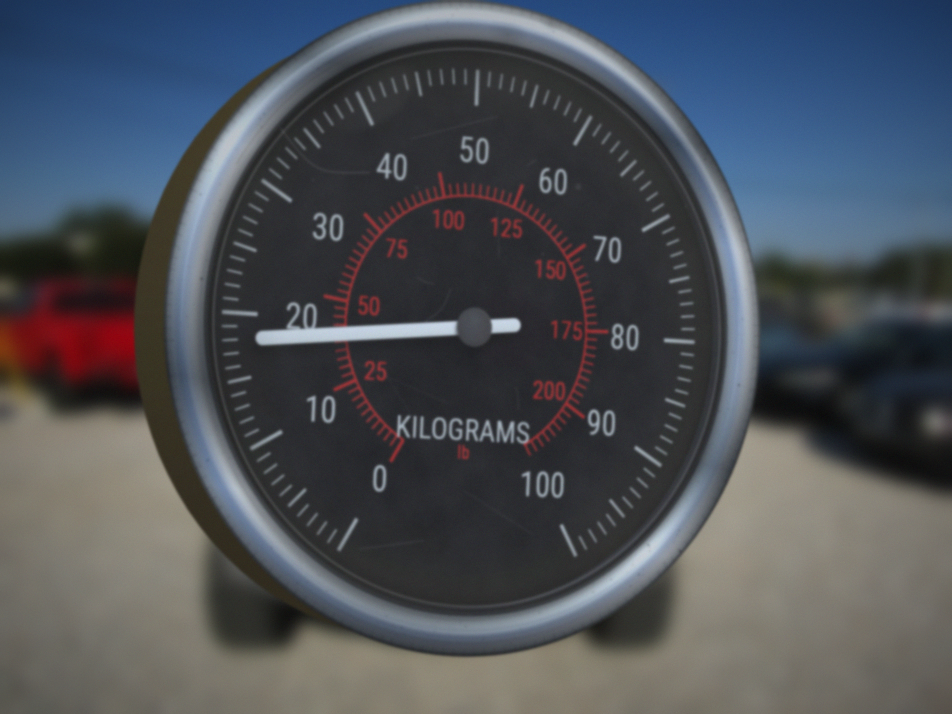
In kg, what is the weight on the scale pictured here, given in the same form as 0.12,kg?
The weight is 18,kg
